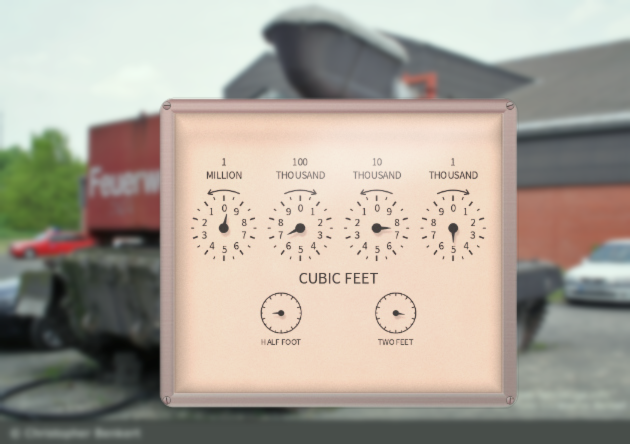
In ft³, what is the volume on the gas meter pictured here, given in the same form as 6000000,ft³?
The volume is 967500,ft³
